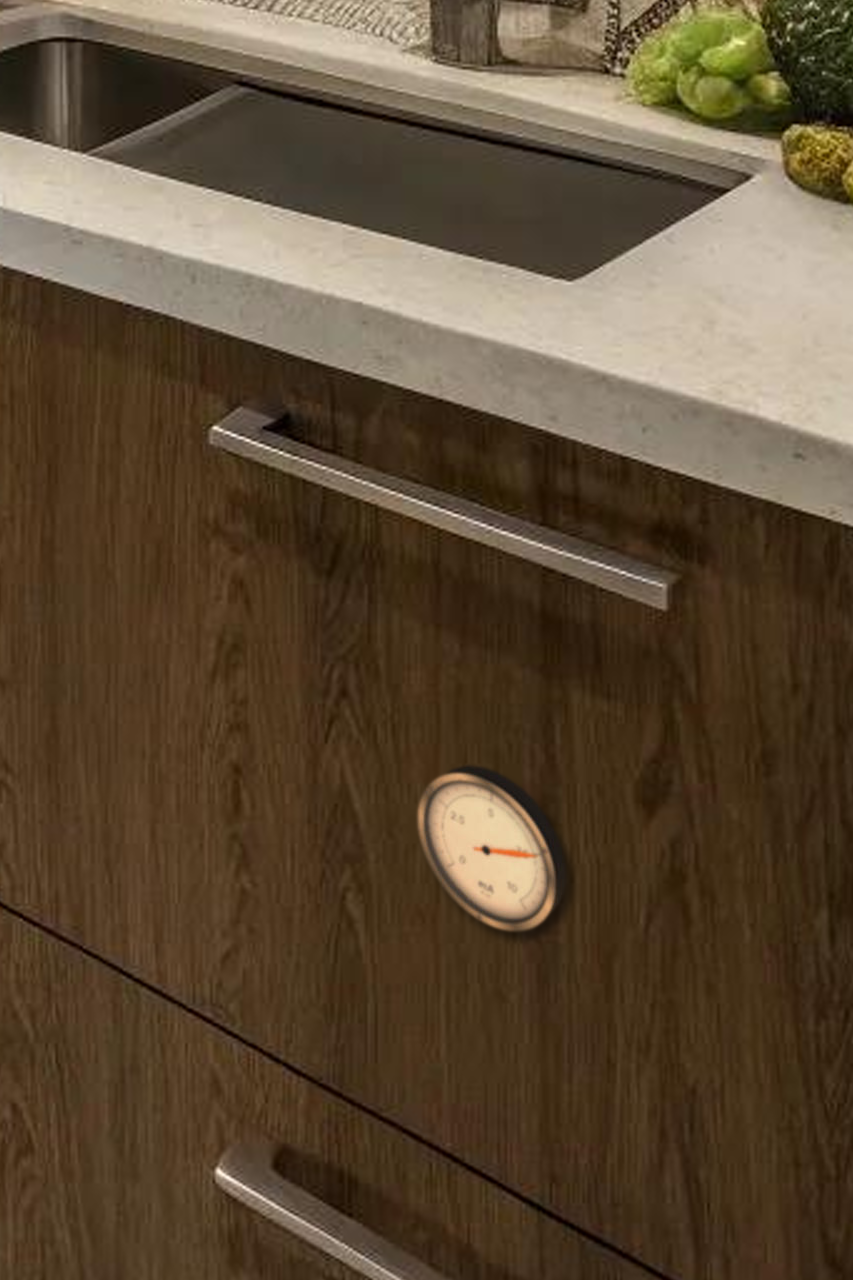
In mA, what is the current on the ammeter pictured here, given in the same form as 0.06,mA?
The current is 7.5,mA
